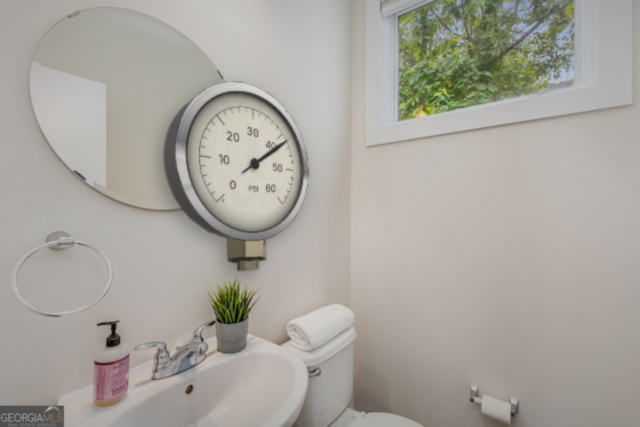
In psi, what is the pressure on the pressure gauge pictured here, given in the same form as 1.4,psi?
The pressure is 42,psi
